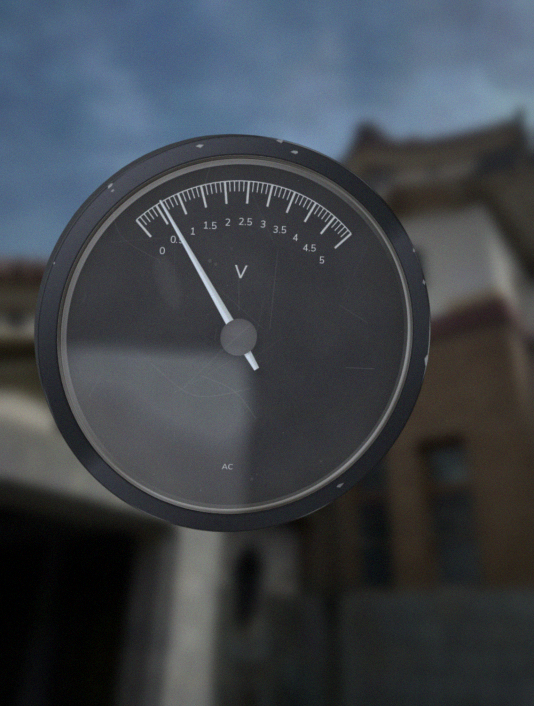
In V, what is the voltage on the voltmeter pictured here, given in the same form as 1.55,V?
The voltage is 0.6,V
